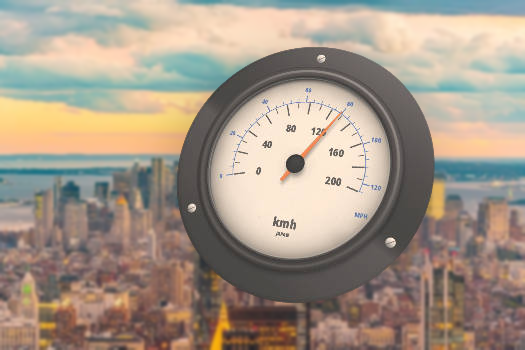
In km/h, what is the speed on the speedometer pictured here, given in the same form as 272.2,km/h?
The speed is 130,km/h
